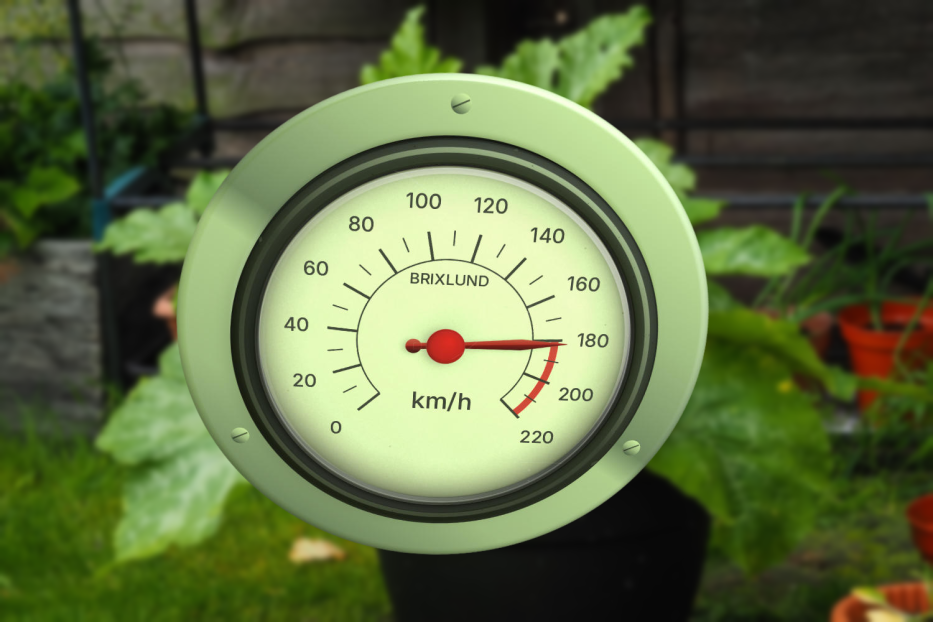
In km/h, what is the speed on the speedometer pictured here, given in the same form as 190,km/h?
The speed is 180,km/h
